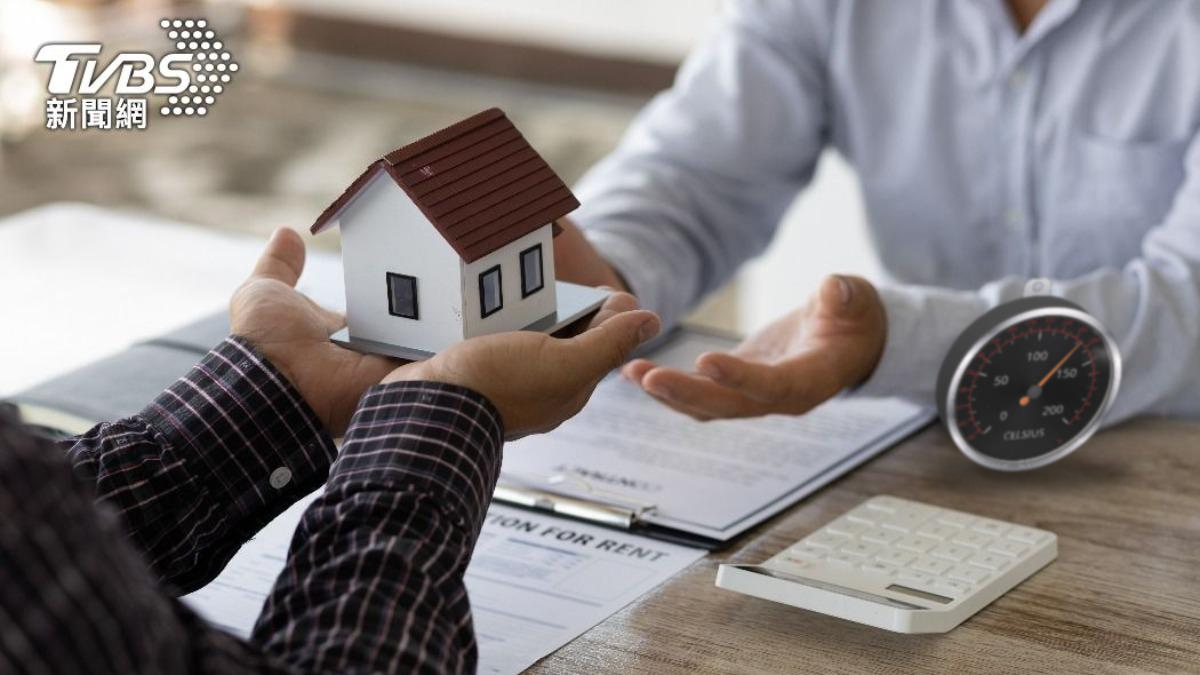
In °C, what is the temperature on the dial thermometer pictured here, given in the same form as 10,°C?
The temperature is 130,°C
